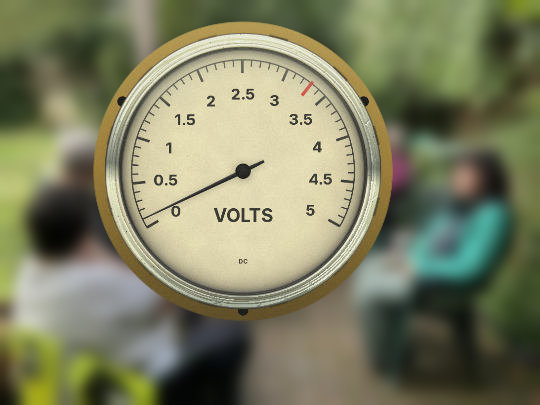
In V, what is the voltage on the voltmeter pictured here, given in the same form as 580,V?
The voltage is 0.1,V
